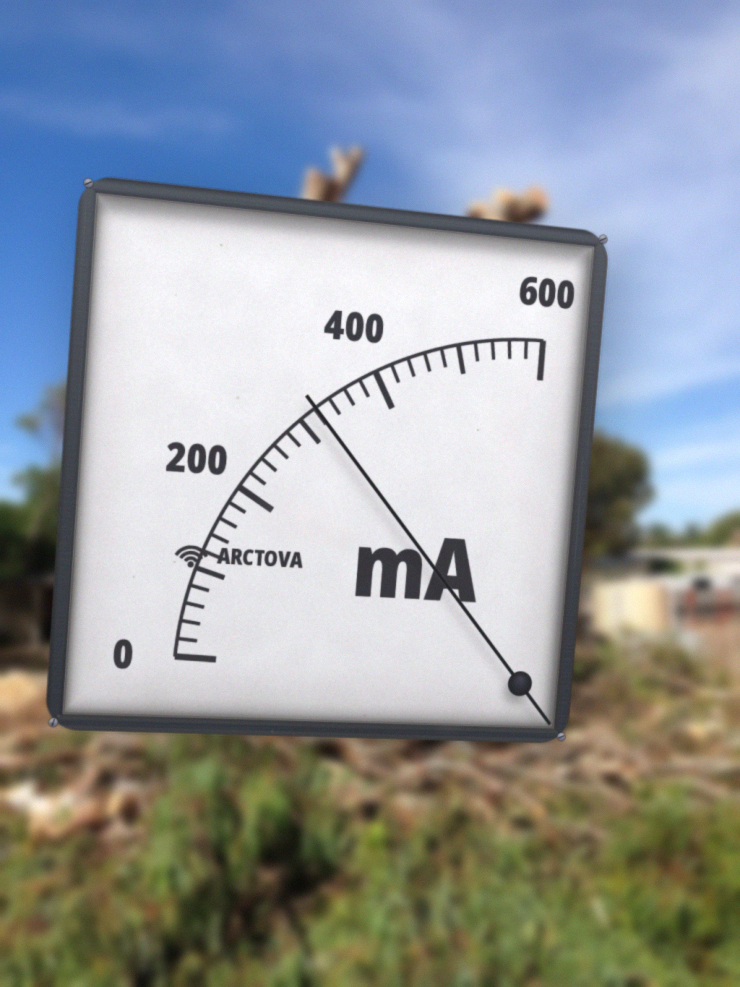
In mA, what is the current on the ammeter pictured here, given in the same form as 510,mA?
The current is 320,mA
